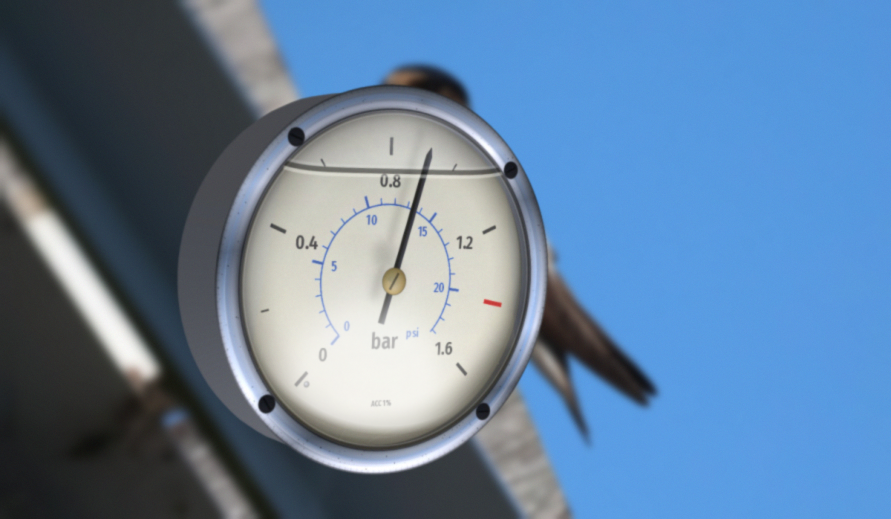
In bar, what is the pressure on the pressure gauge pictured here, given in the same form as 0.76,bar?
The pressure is 0.9,bar
